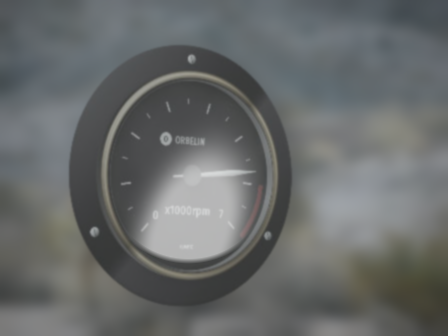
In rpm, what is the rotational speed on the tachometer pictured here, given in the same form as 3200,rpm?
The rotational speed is 5750,rpm
